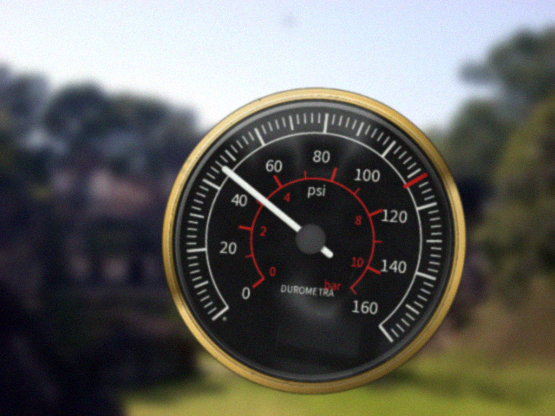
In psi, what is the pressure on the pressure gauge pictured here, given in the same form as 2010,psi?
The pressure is 46,psi
